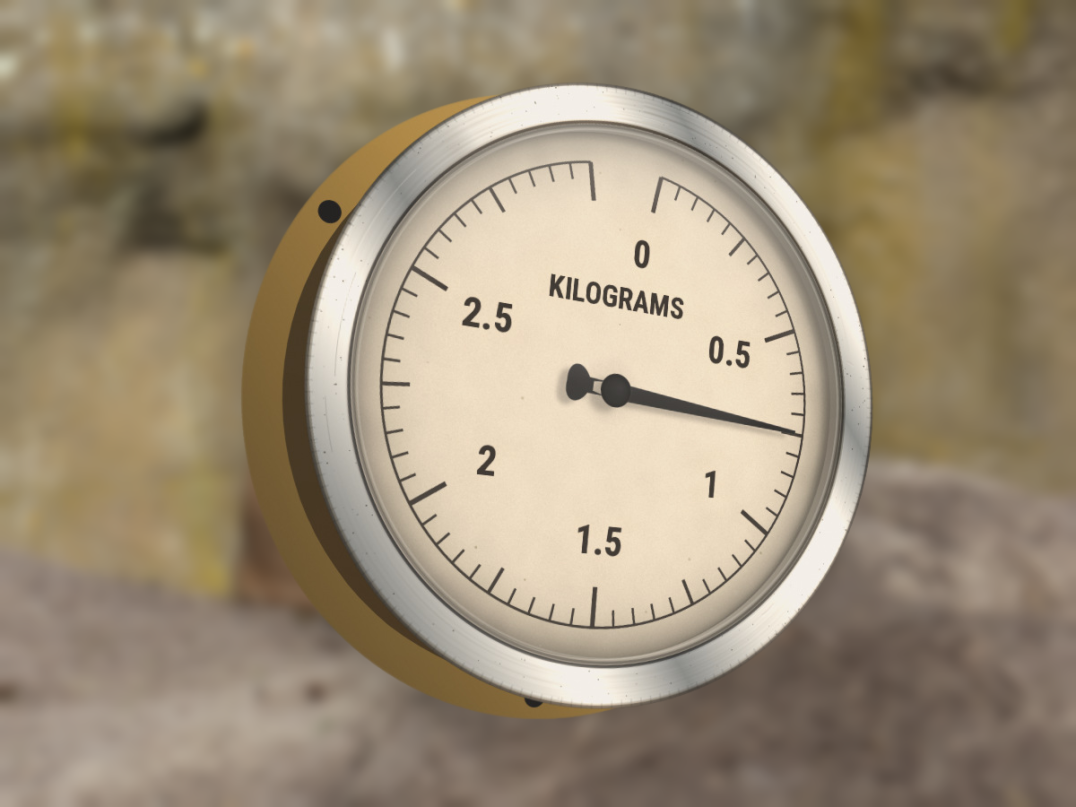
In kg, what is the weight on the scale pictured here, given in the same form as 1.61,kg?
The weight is 0.75,kg
